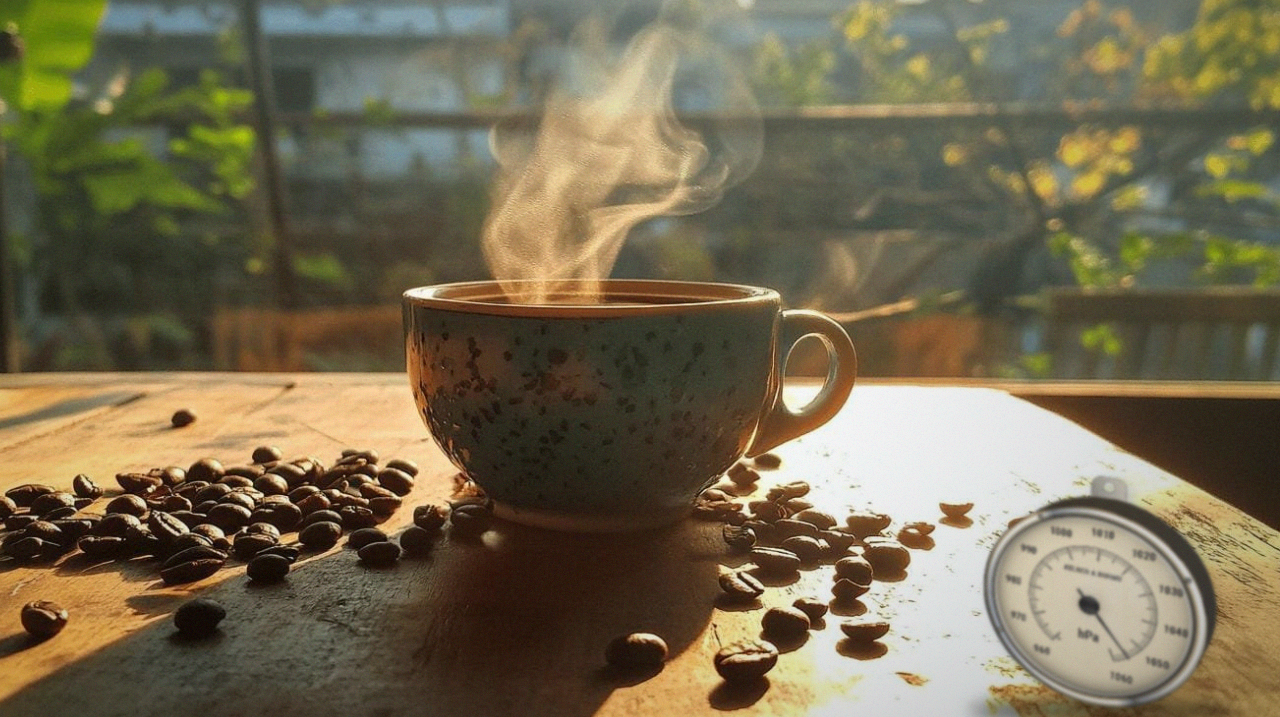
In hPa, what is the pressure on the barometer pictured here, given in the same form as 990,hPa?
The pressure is 1055,hPa
